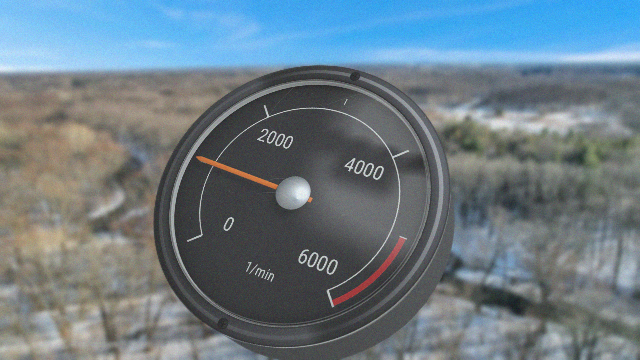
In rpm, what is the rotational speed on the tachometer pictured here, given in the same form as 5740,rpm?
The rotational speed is 1000,rpm
